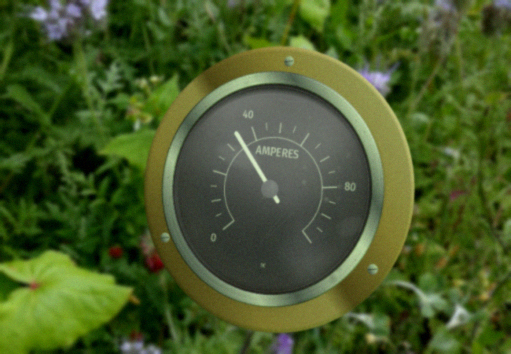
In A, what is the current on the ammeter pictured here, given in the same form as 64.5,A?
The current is 35,A
